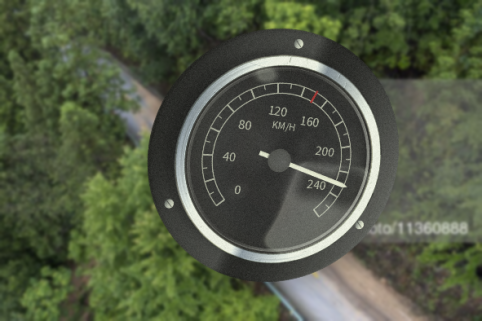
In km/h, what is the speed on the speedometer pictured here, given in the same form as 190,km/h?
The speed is 230,km/h
